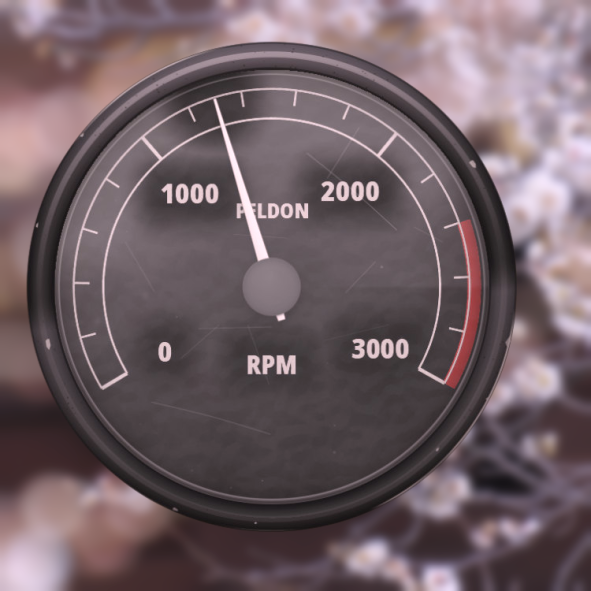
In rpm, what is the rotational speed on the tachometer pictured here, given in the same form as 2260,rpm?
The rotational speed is 1300,rpm
